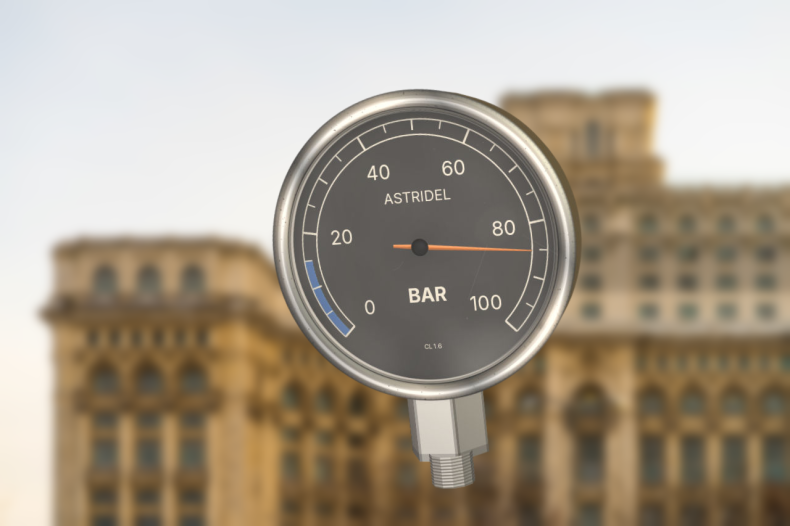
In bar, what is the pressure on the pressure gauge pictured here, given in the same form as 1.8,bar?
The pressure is 85,bar
